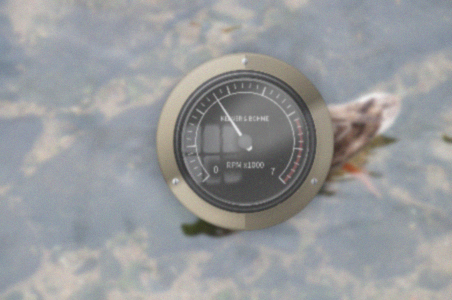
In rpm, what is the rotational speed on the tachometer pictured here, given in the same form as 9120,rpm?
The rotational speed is 2600,rpm
